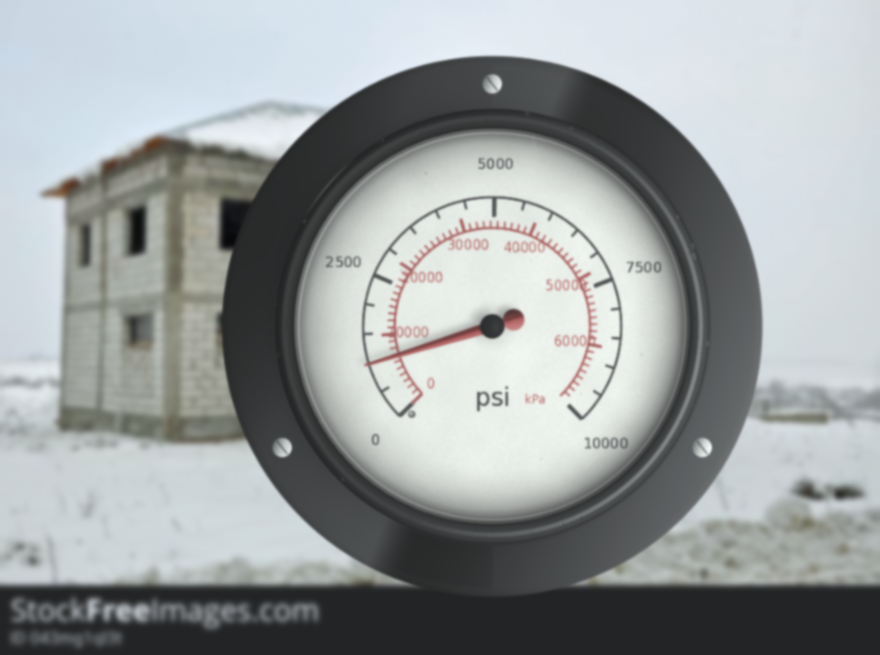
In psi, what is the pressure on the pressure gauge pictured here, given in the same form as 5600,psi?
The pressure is 1000,psi
